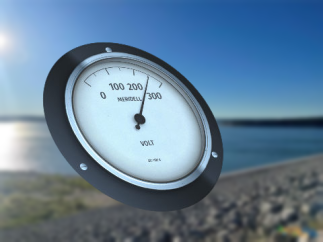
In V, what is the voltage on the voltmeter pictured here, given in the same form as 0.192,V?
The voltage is 250,V
